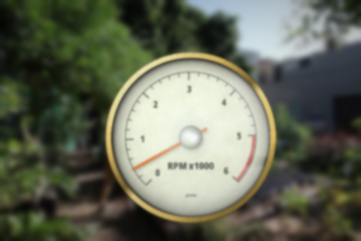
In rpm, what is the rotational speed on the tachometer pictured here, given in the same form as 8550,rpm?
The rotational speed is 400,rpm
